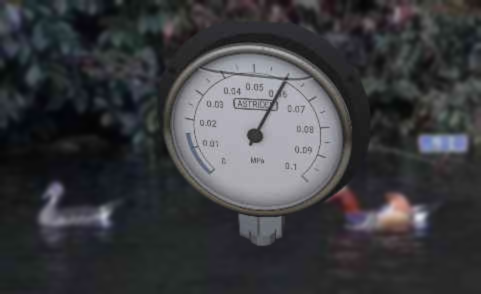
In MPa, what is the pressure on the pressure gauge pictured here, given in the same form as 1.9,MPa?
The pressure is 0.06,MPa
